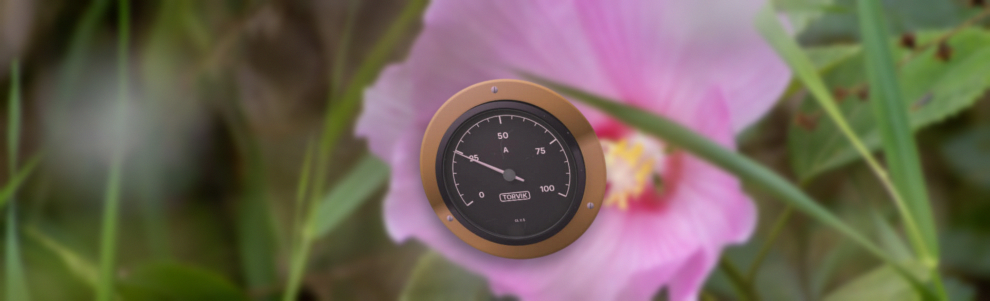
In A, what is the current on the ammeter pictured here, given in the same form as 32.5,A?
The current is 25,A
